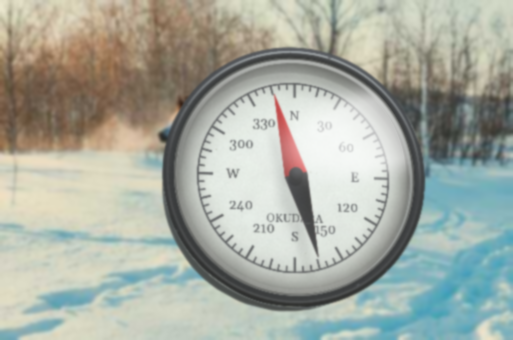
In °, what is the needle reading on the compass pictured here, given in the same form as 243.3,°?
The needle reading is 345,°
